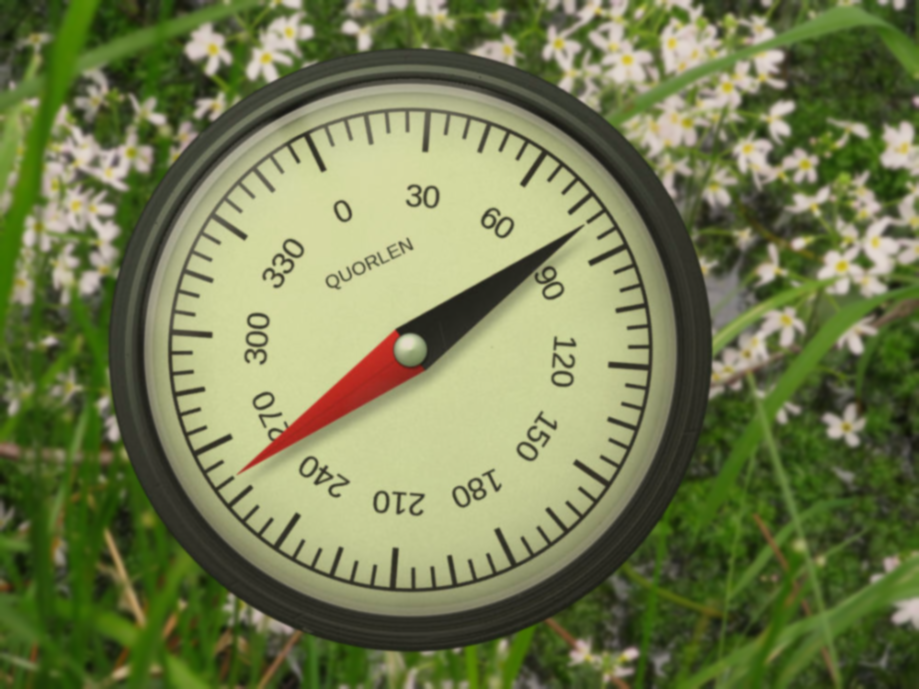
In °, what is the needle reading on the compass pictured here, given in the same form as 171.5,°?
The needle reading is 260,°
